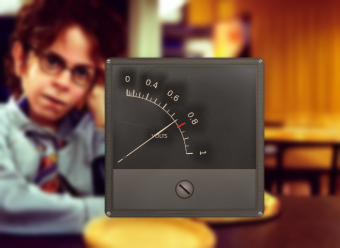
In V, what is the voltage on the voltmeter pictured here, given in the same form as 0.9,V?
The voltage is 0.75,V
